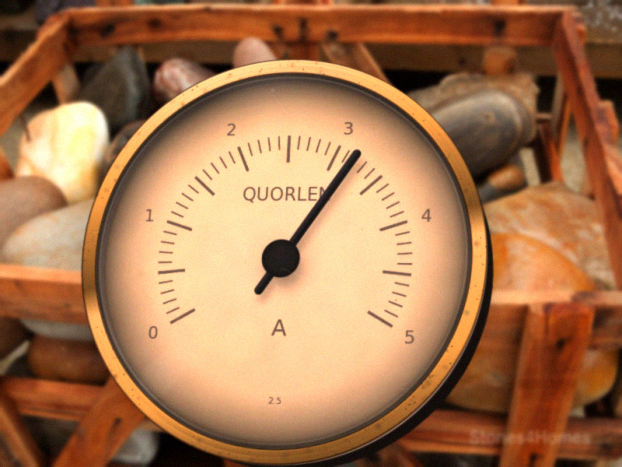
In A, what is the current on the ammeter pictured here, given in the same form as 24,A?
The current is 3.2,A
